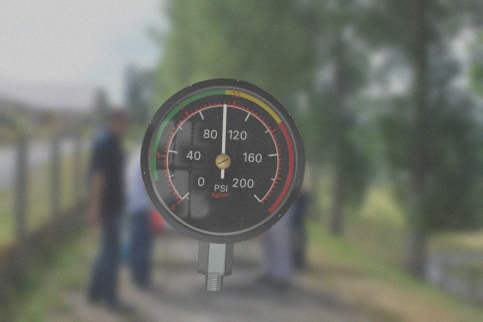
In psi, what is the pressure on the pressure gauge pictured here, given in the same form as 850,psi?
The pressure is 100,psi
